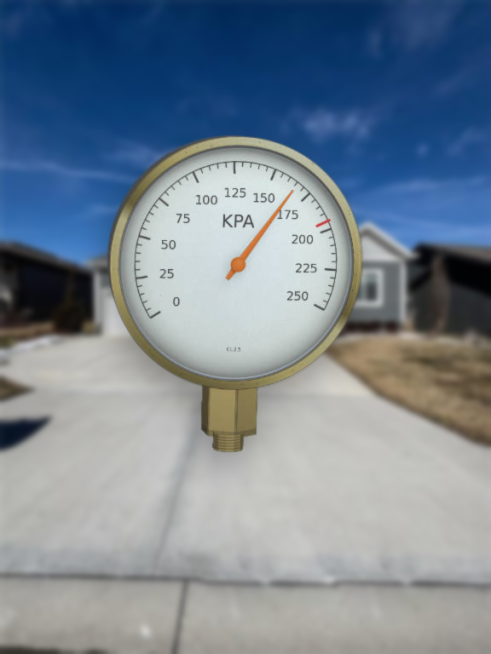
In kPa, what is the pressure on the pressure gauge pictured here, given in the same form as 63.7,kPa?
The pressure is 165,kPa
